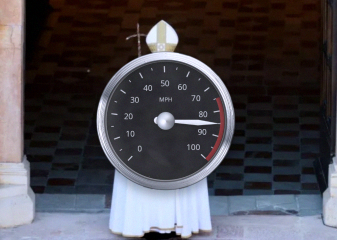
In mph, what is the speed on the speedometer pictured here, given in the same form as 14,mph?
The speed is 85,mph
